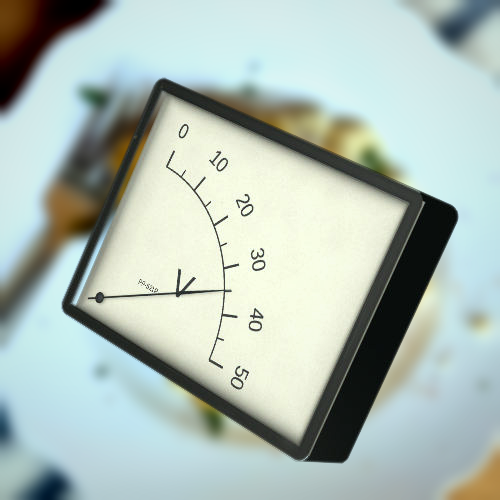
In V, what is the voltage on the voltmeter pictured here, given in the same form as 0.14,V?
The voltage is 35,V
